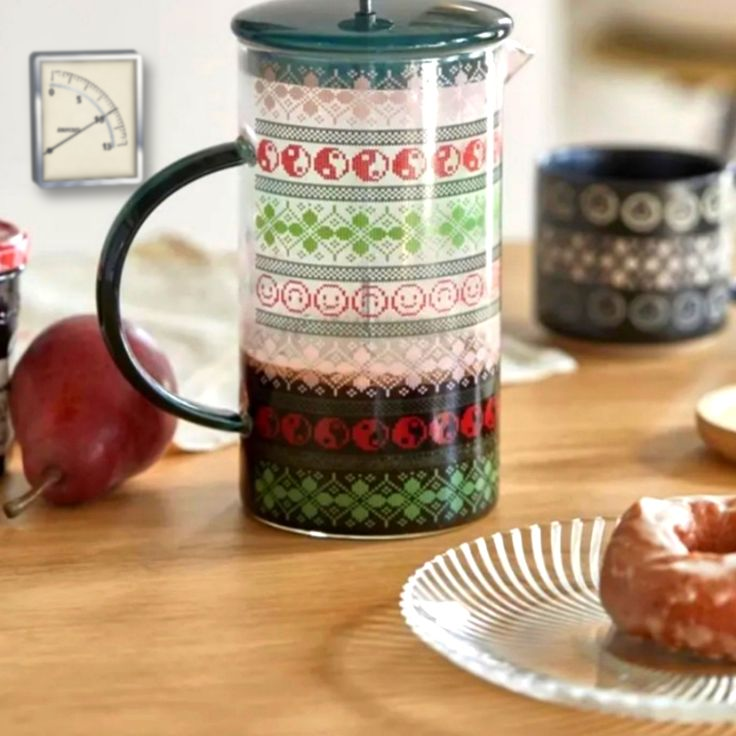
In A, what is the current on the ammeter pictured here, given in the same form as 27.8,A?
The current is 10,A
